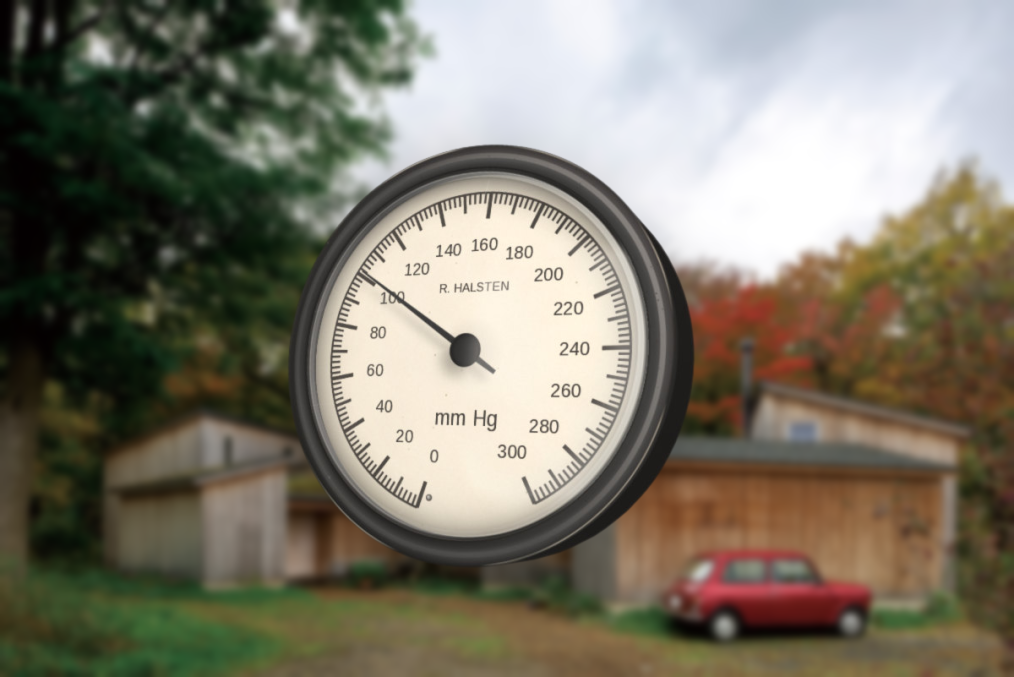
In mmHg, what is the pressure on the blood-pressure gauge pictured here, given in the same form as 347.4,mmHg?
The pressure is 102,mmHg
